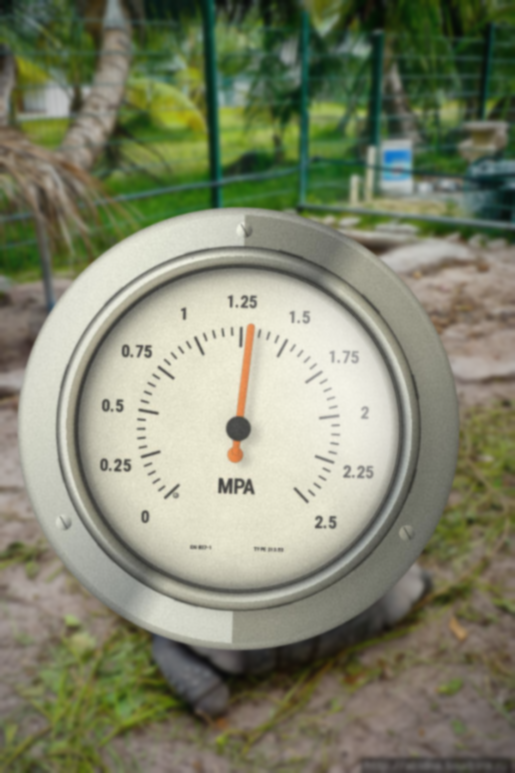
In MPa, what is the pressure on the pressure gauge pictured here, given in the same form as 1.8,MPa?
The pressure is 1.3,MPa
